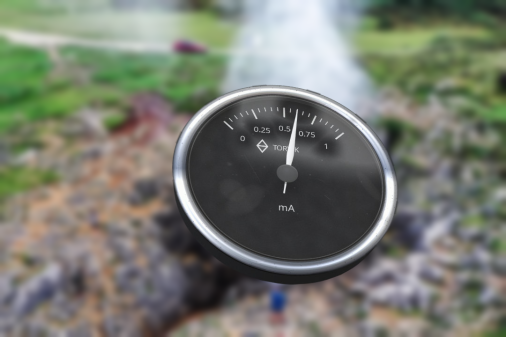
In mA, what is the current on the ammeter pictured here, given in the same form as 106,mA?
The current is 0.6,mA
